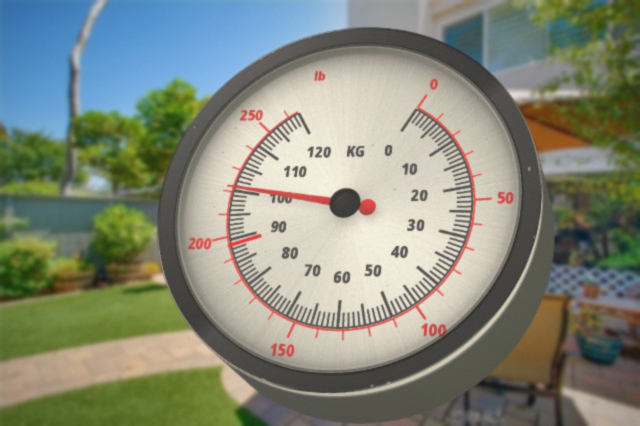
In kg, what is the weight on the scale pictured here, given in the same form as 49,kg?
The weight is 100,kg
